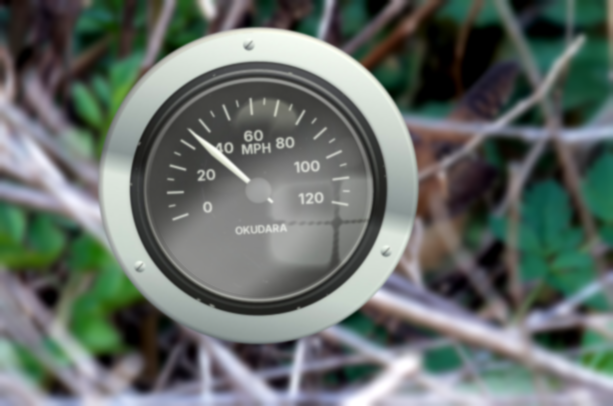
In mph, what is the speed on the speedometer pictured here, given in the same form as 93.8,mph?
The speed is 35,mph
